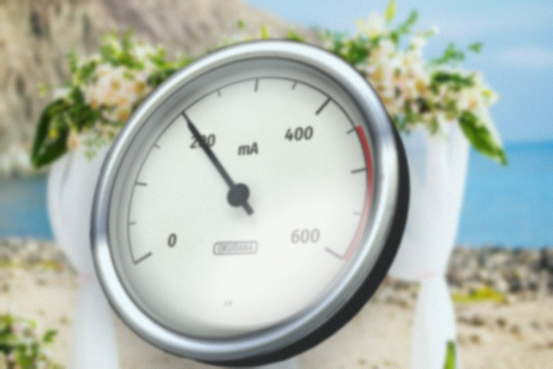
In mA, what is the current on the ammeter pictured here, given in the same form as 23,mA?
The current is 200,mA
